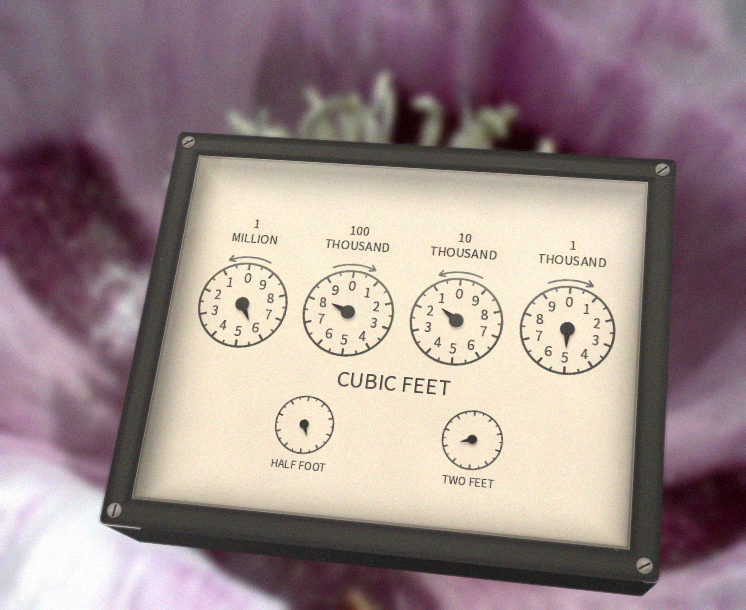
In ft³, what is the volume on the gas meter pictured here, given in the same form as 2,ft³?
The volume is 581500,ft³
